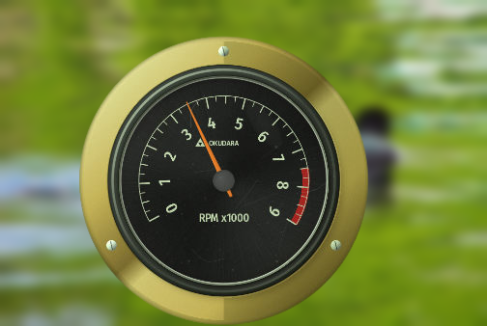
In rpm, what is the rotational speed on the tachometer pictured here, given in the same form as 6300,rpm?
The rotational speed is 3500,rpm
